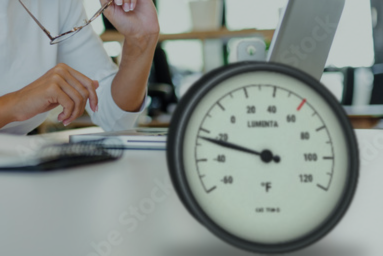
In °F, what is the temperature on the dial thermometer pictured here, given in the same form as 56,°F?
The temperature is -25,°F
